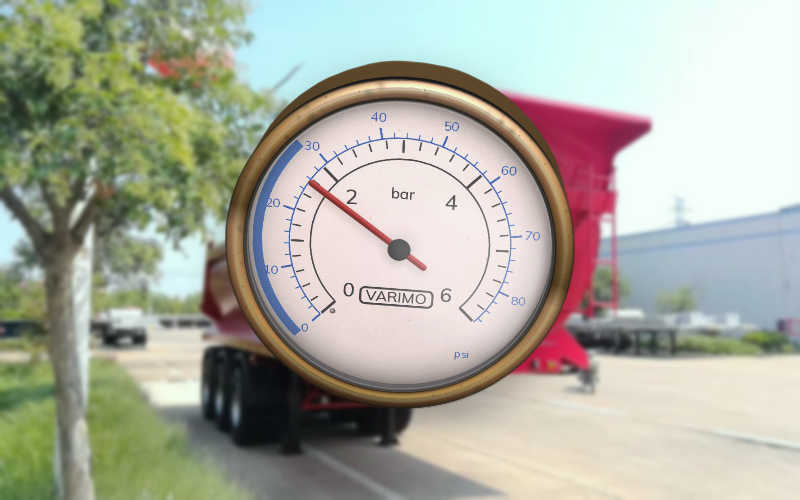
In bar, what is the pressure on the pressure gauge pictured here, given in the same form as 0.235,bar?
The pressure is 1.8,bar
